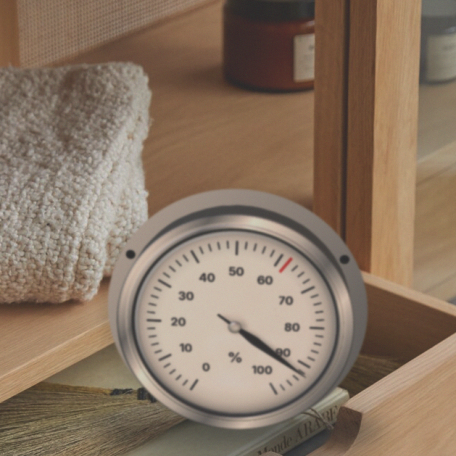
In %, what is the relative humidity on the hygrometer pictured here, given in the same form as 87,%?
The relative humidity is 92,%
